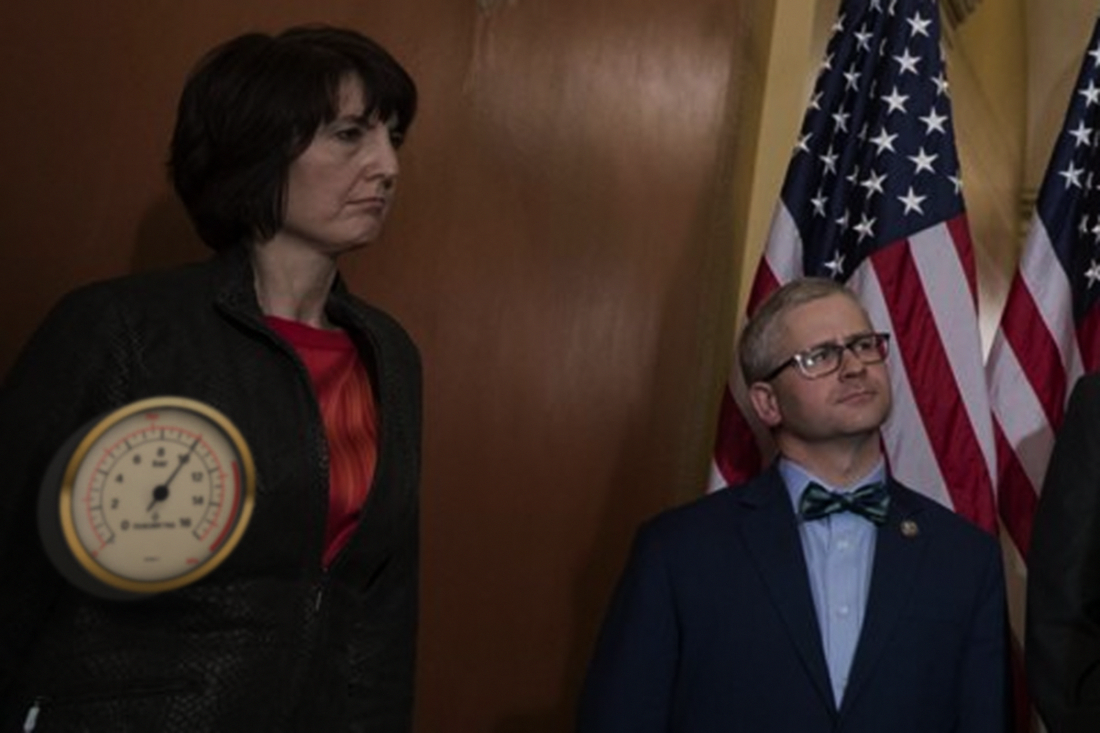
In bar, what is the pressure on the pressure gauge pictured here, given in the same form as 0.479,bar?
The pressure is 10,bar
